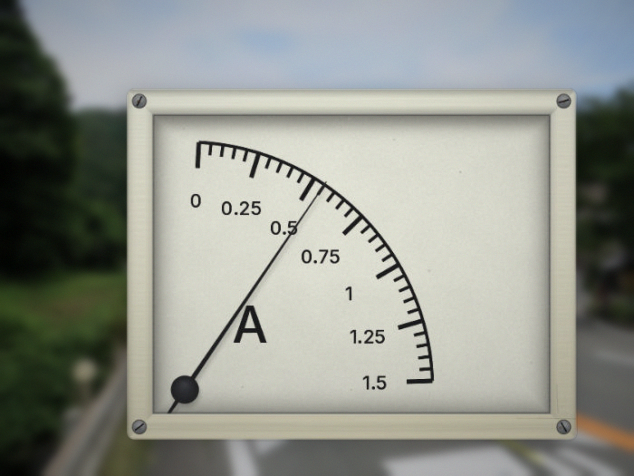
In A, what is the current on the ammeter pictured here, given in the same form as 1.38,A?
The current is 0.55,A
